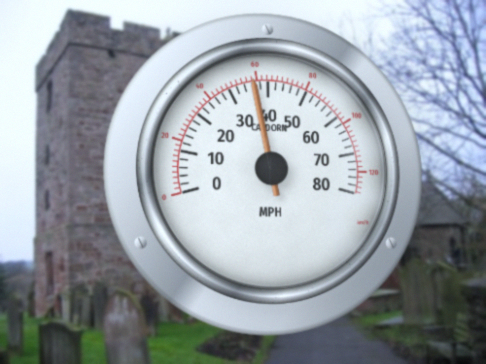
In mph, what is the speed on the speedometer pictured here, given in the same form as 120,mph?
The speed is 36,mph
